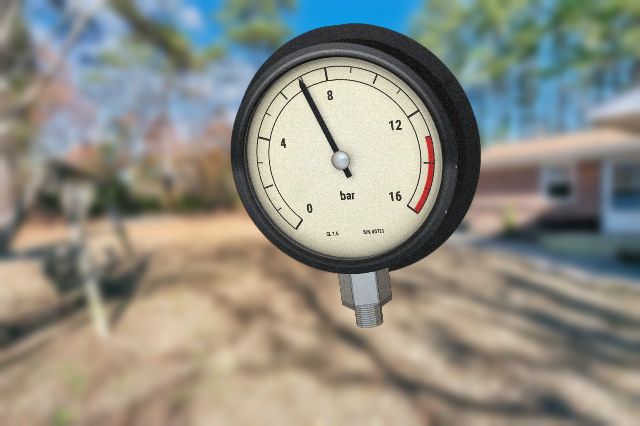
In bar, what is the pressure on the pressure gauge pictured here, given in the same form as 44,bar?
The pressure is 7,bar
